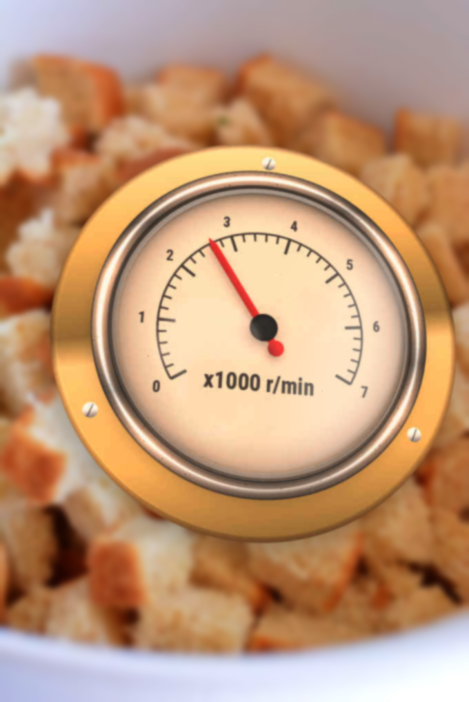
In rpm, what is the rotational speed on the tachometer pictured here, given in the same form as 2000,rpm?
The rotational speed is 2600,rpm
